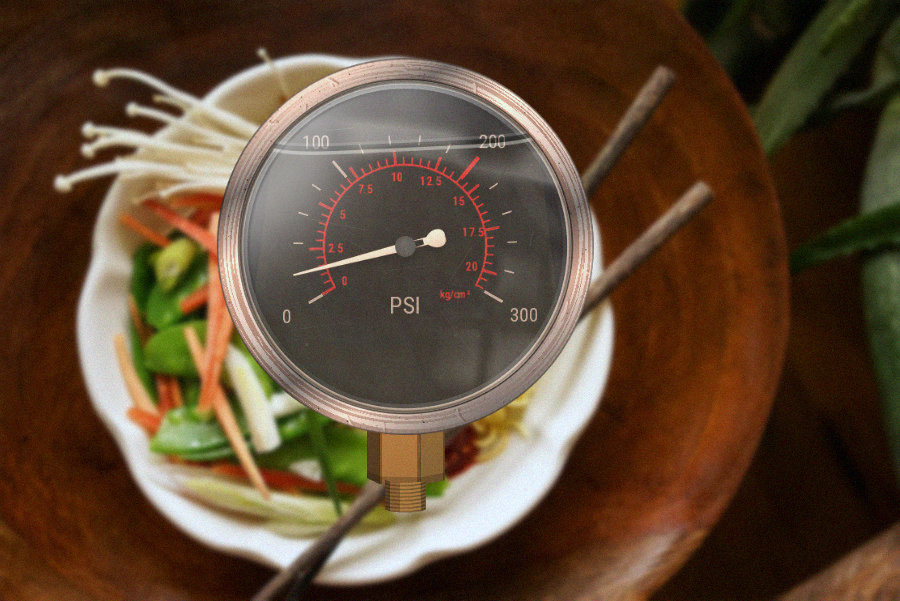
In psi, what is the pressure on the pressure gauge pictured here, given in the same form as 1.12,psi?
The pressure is 20,psi
